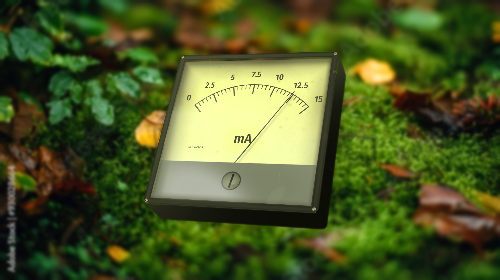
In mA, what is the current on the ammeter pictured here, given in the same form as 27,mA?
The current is 12.5,mA
